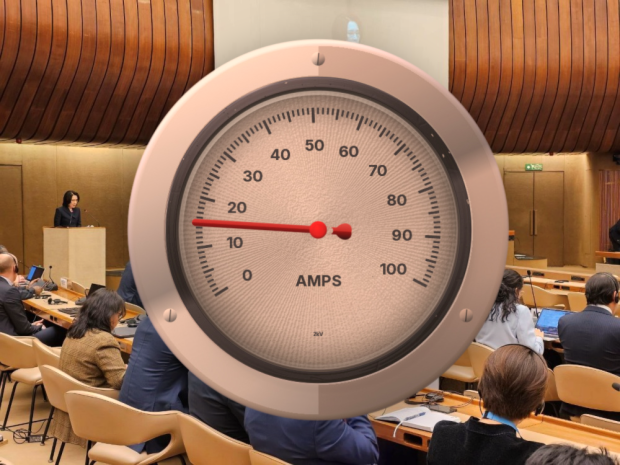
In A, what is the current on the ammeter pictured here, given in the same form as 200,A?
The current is 15,A
